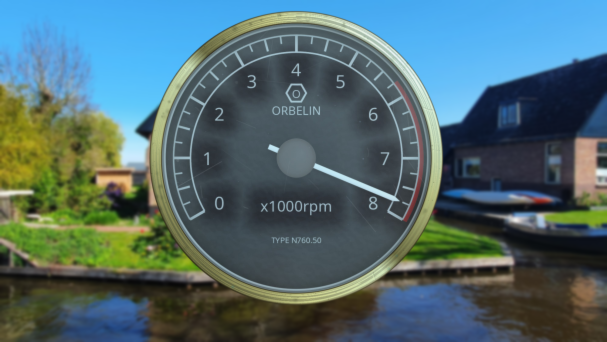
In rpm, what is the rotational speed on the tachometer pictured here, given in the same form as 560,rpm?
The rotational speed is 7750,rpm
